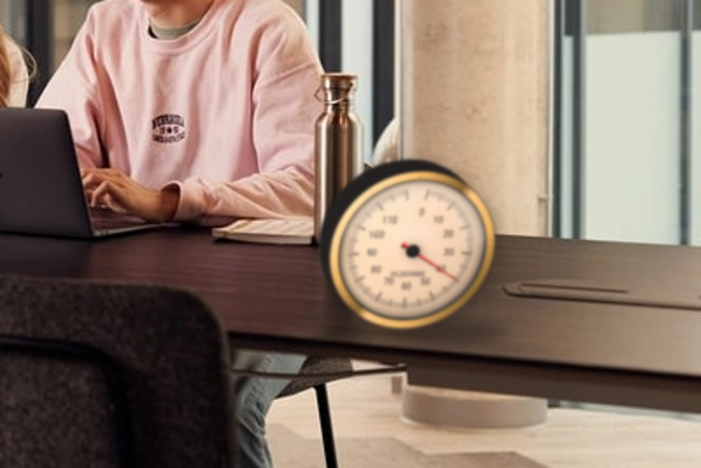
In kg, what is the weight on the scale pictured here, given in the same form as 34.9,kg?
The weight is 40,kg
